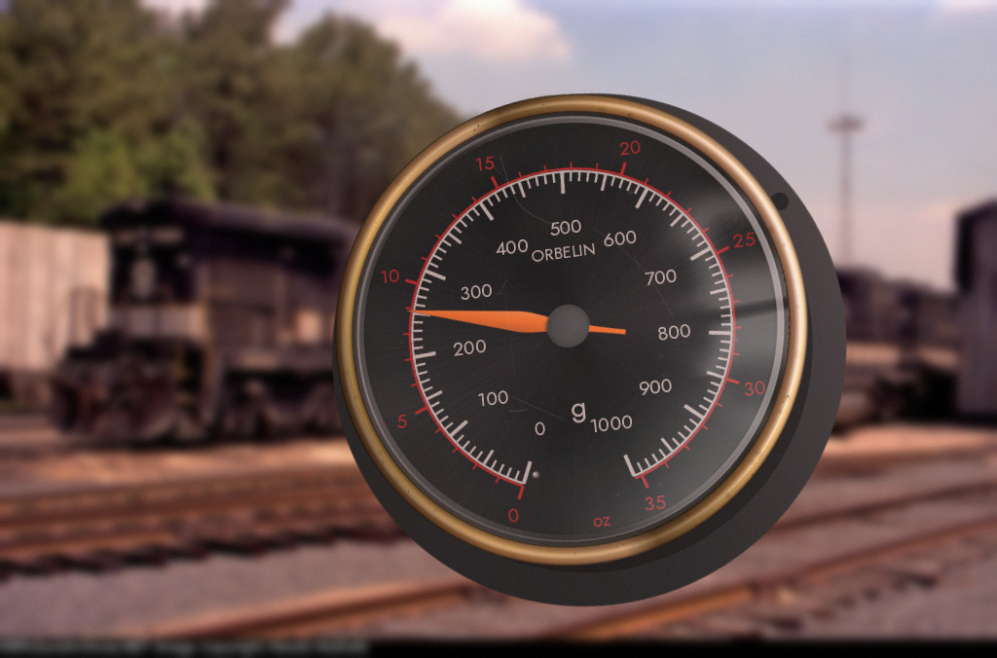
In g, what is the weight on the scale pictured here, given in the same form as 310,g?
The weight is 250,g
